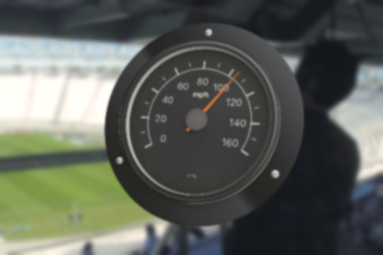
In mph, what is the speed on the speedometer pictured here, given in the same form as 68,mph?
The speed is 105,mph
